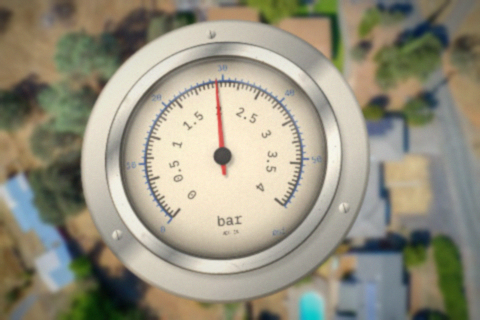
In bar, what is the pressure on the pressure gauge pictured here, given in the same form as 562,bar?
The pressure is 2,bar
